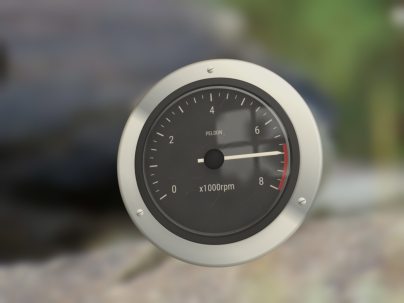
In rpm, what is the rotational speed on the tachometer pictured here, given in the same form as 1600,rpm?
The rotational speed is 7000,rpm
